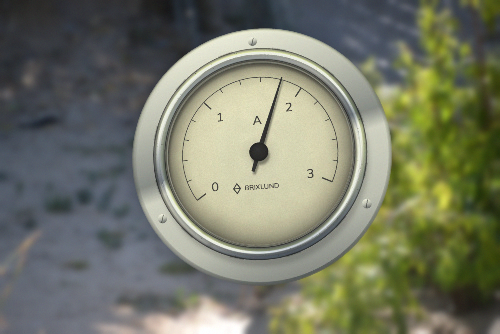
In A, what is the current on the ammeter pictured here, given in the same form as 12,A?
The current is 1.8,A
